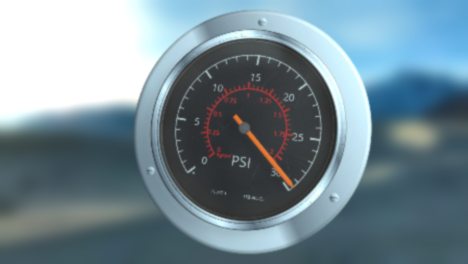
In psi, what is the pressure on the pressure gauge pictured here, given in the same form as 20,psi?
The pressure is 29.5,psi
